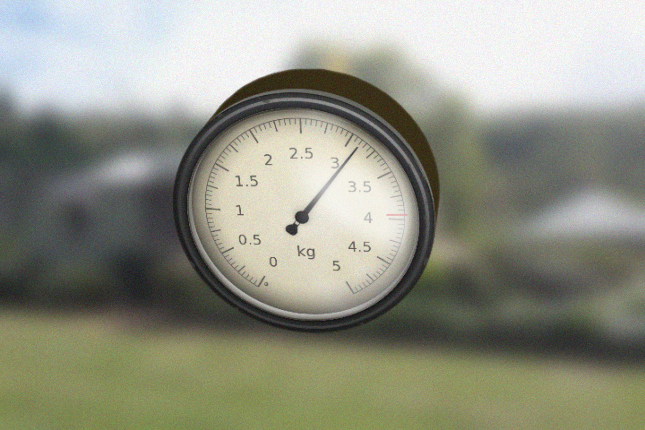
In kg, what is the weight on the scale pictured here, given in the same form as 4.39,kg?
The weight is 3.1,kg
